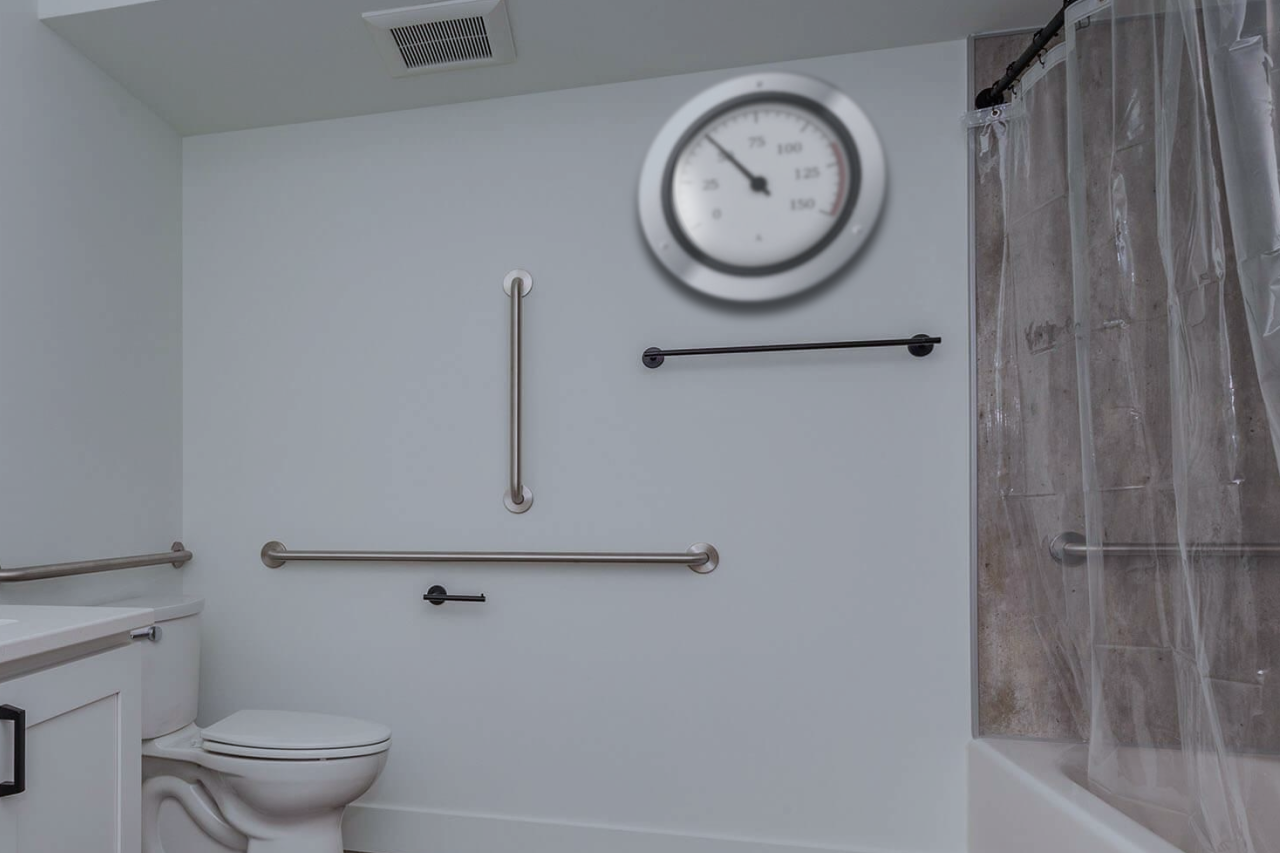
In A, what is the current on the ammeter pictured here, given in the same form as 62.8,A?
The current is 50,A
